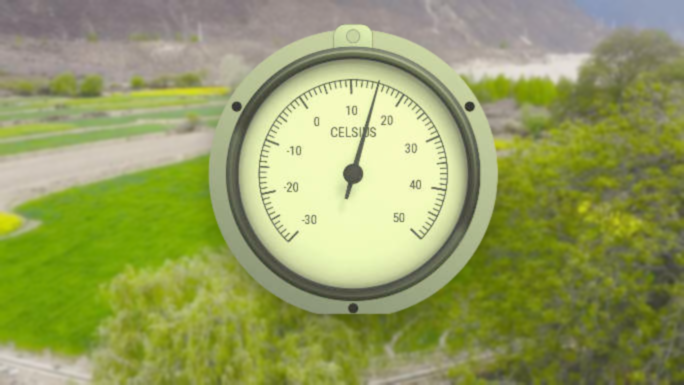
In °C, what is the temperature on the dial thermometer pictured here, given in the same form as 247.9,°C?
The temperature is 15,°C
